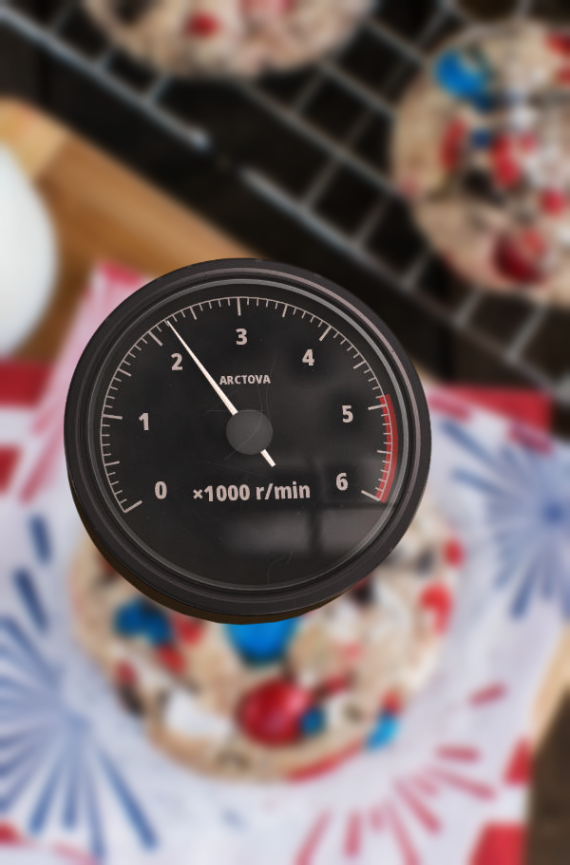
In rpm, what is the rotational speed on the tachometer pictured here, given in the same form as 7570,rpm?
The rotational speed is 2200,rpm
